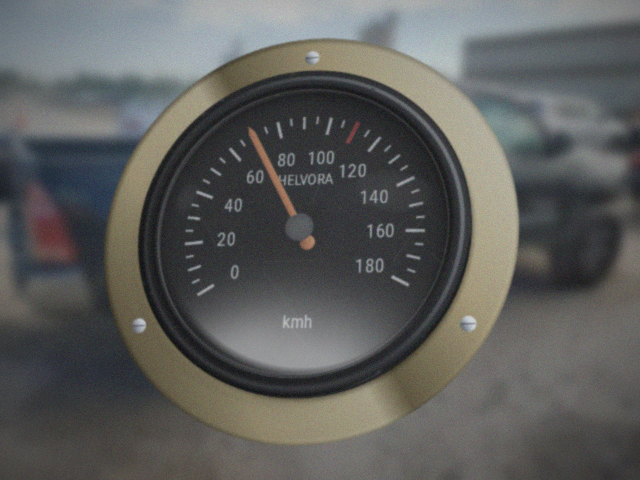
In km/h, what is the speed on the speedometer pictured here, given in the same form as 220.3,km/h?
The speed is 70,km/h
